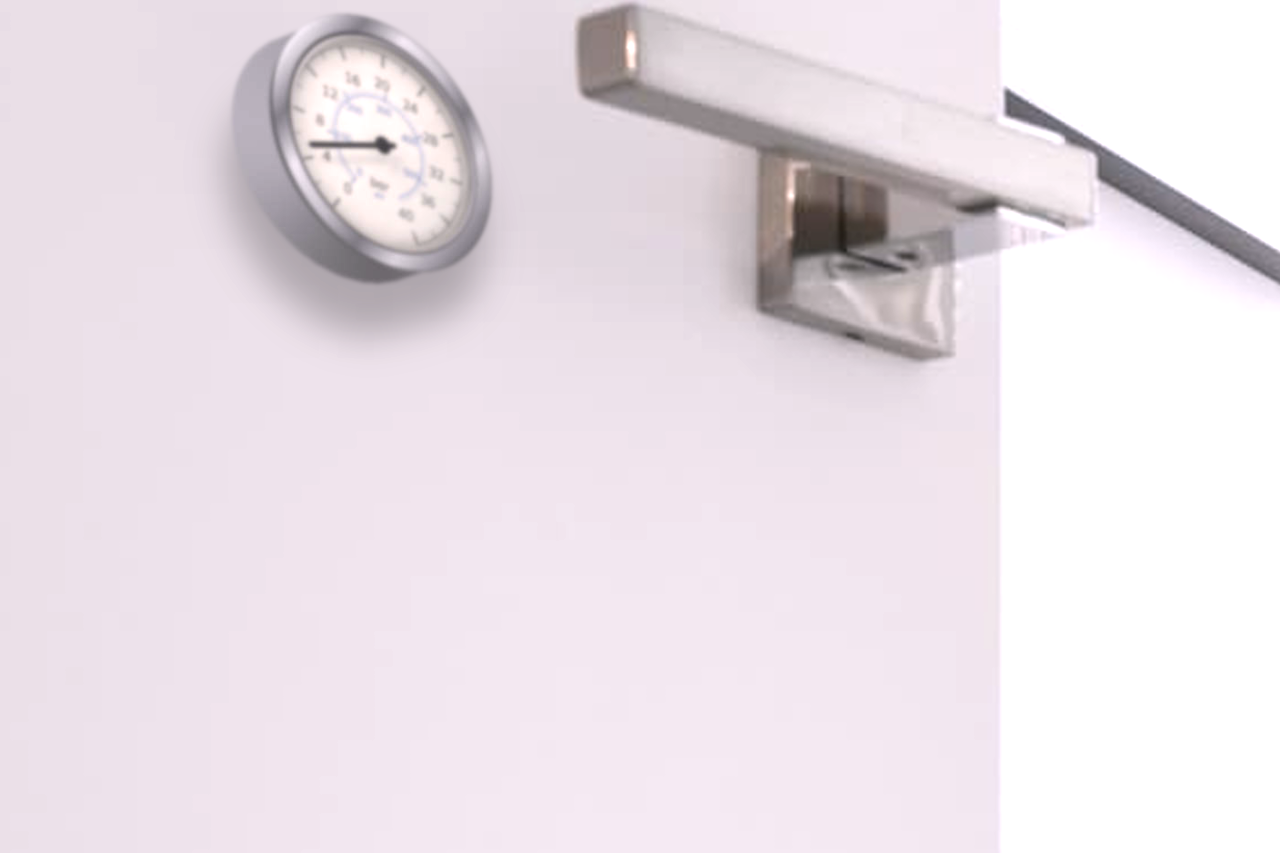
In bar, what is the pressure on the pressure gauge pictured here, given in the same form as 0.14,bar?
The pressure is 5,bar
